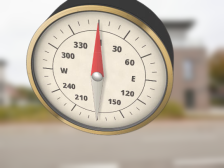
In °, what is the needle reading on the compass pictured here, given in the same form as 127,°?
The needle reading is 0,°
